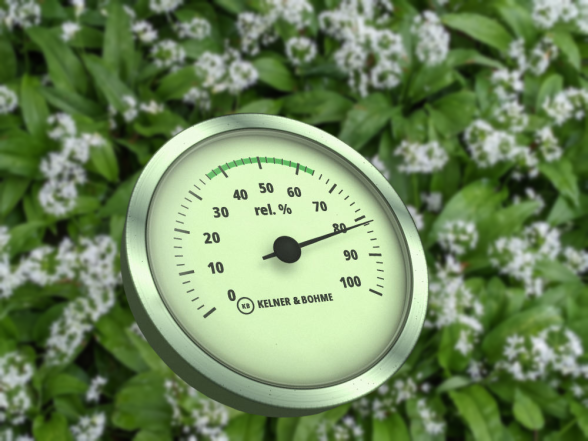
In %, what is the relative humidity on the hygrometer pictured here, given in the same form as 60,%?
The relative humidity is 82,%
